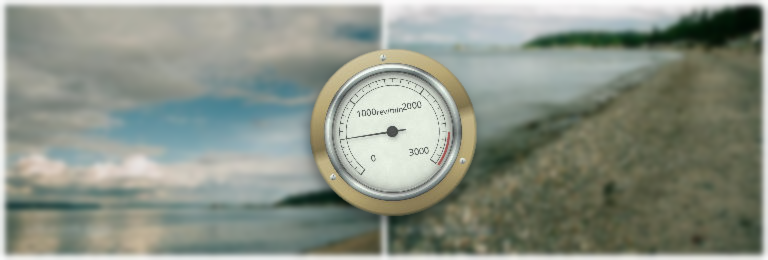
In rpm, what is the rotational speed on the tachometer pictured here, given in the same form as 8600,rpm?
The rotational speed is 500,rpm
